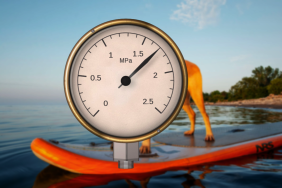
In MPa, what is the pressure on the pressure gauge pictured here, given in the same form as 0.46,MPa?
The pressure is 1.7,MPa
